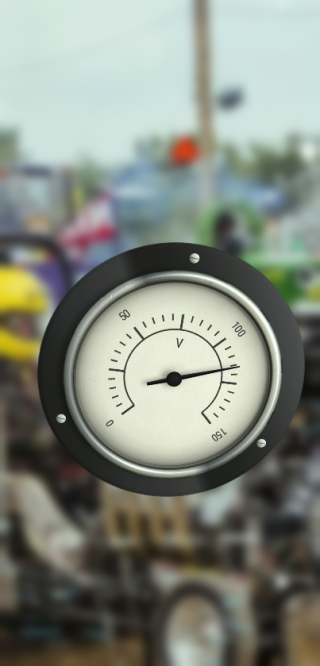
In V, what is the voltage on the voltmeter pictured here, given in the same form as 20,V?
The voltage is 115,V
